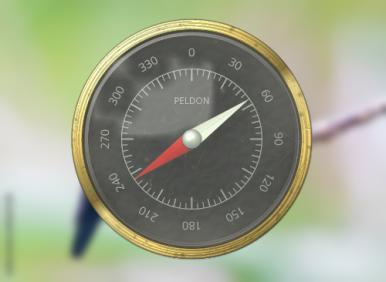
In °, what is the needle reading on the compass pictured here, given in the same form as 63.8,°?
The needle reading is 235,°
